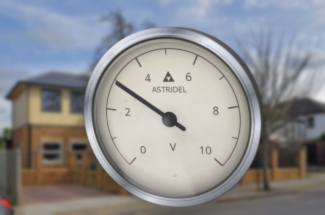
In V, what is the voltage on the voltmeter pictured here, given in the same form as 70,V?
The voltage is 3,V
